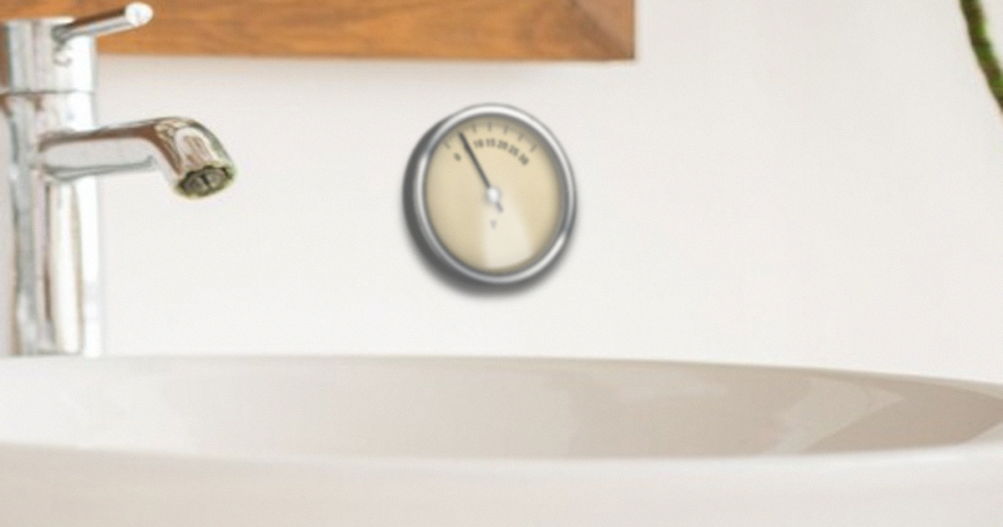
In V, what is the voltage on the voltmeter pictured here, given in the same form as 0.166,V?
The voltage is 5,V
